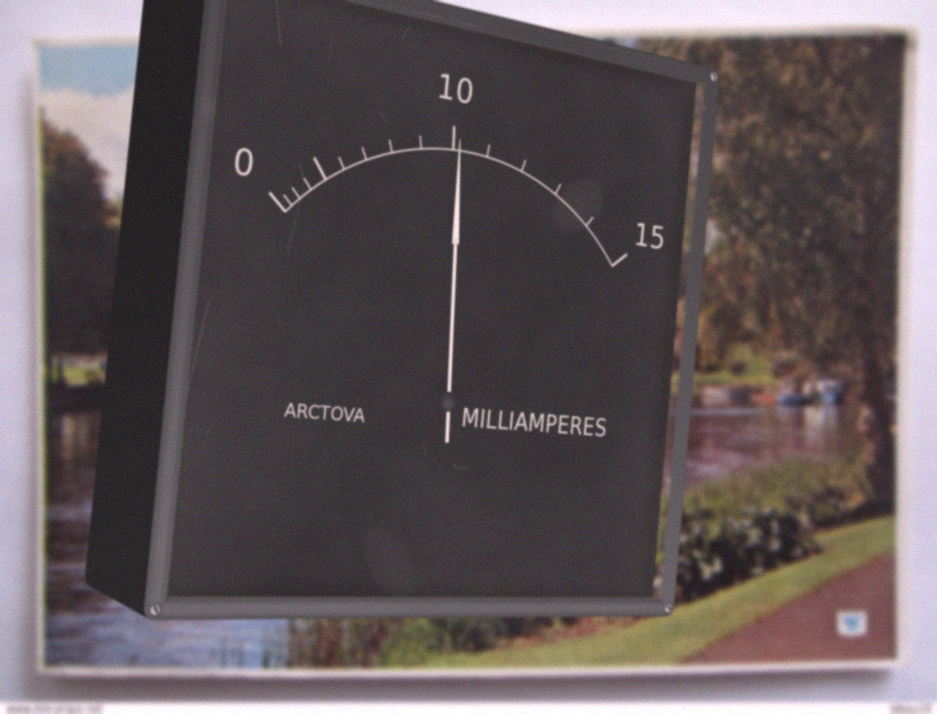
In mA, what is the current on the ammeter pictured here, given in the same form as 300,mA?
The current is 10,mA
